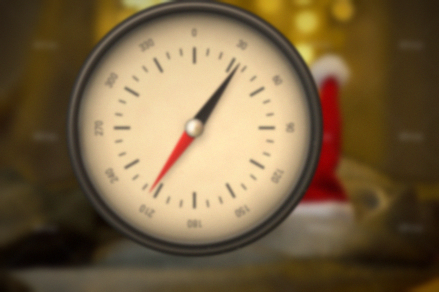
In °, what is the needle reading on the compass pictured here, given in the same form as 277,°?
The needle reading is 215,°
